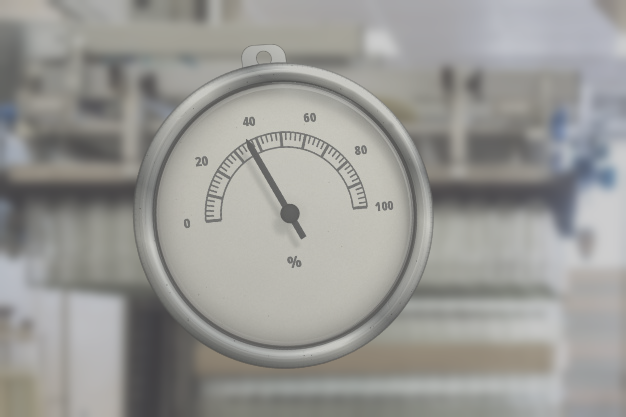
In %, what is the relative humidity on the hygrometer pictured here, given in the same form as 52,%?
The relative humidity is 36,%
